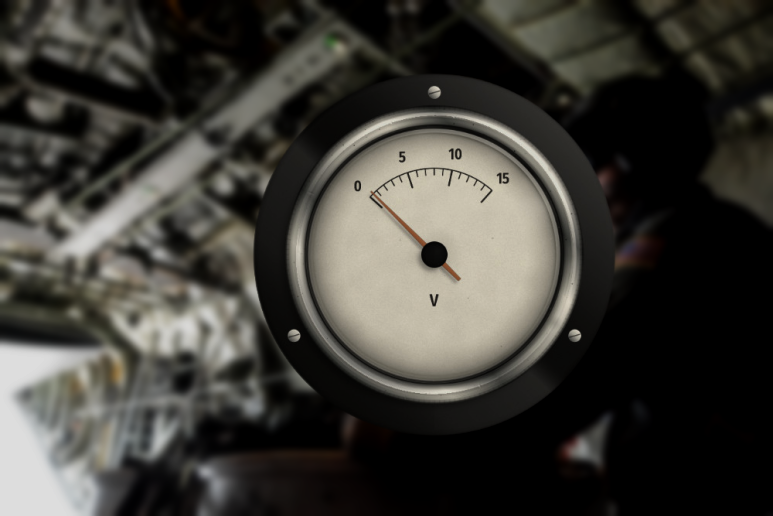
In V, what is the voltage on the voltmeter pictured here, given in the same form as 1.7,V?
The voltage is 0.5,V
